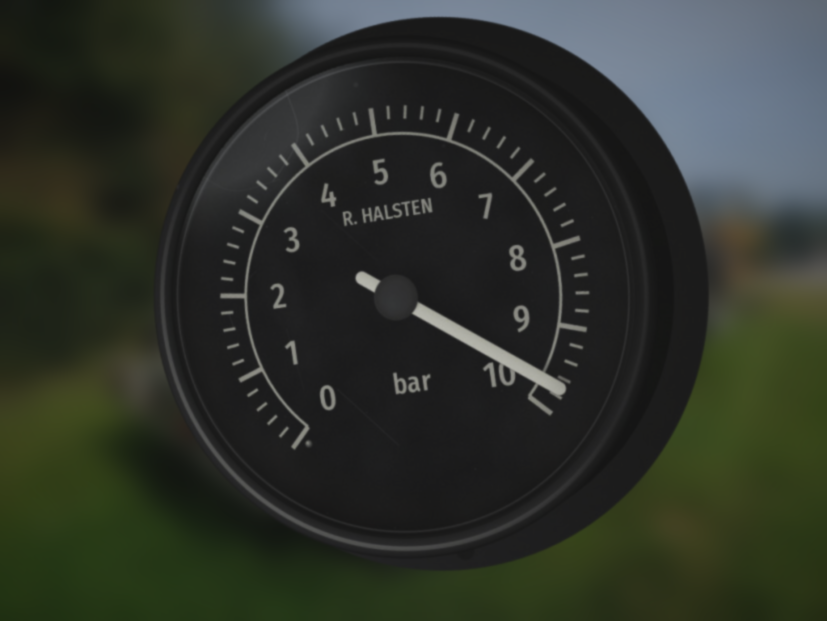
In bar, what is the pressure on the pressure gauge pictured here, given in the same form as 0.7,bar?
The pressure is 9.7,bar
